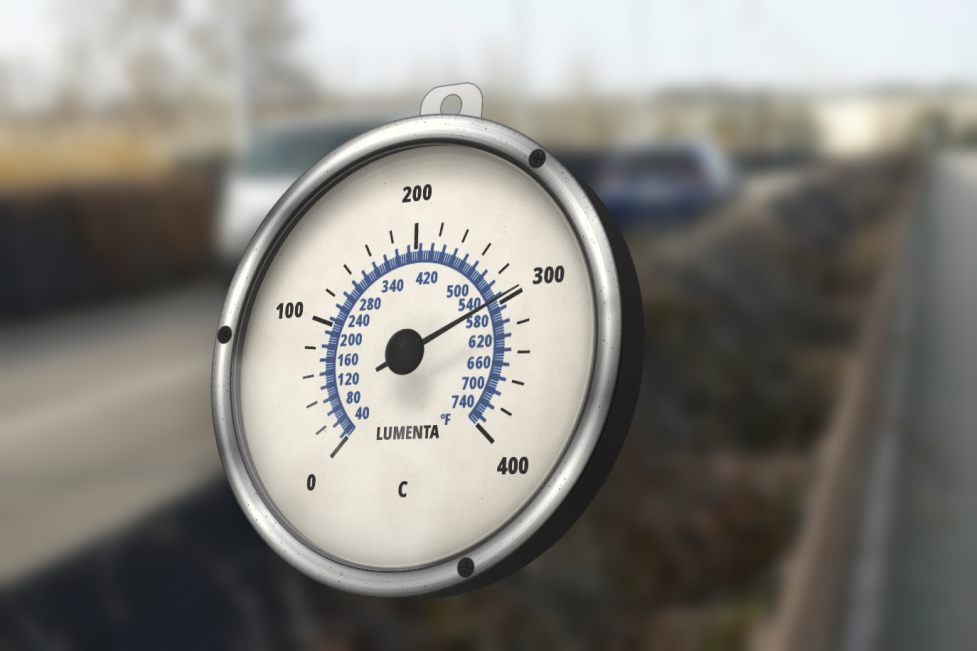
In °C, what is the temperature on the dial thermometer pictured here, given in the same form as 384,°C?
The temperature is 300,°C
